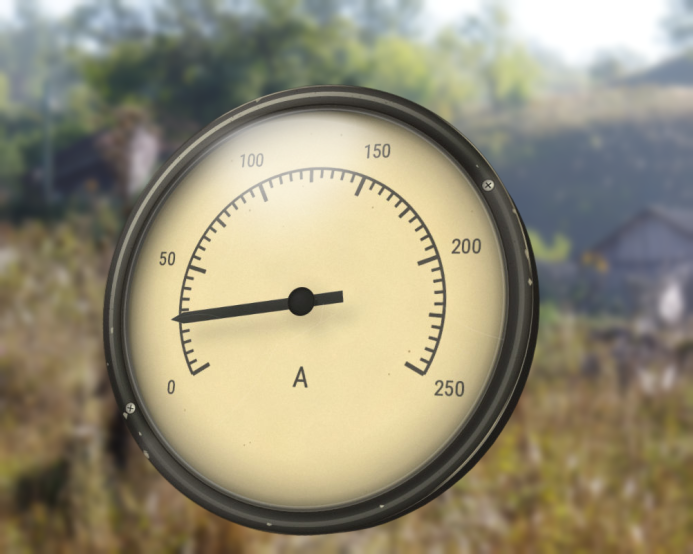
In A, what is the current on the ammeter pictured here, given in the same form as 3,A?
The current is 25,A
